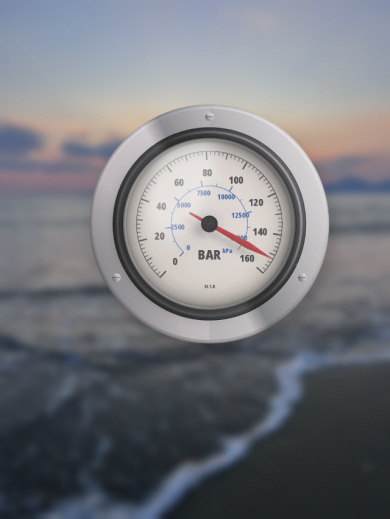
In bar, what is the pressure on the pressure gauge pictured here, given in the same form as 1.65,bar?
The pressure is 152,bar
